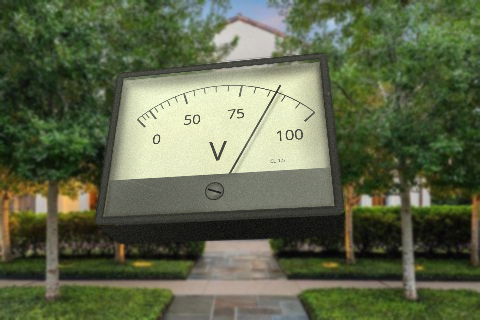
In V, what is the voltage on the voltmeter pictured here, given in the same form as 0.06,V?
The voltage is 87.5,V
